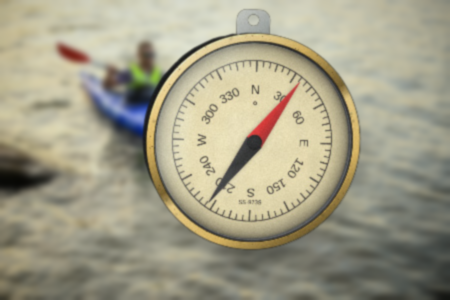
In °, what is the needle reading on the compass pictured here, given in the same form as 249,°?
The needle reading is 35,°
